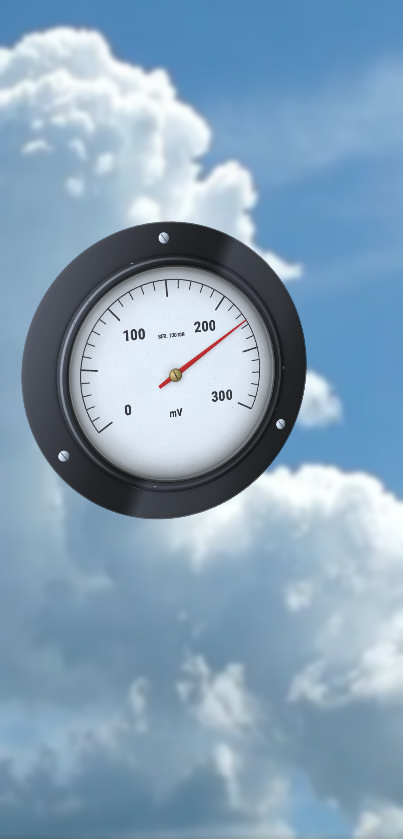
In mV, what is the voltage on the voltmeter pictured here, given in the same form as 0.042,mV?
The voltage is 225,mV
